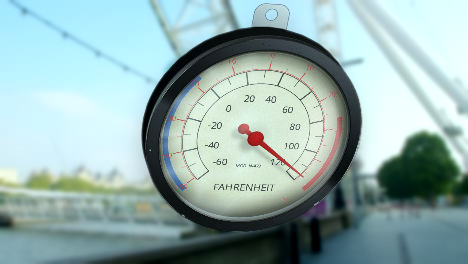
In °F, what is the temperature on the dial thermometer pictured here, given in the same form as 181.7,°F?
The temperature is 115,°F
